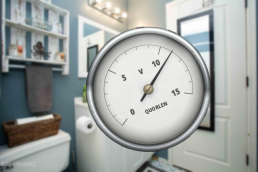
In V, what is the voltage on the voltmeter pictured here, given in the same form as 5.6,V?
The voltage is 11,V
